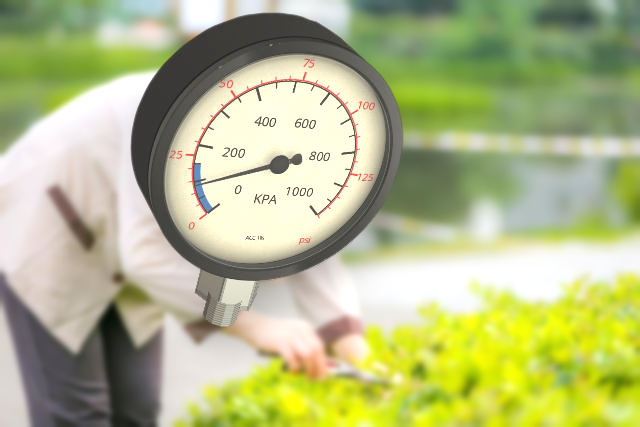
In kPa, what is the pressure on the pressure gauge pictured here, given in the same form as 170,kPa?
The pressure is 100,kPa
